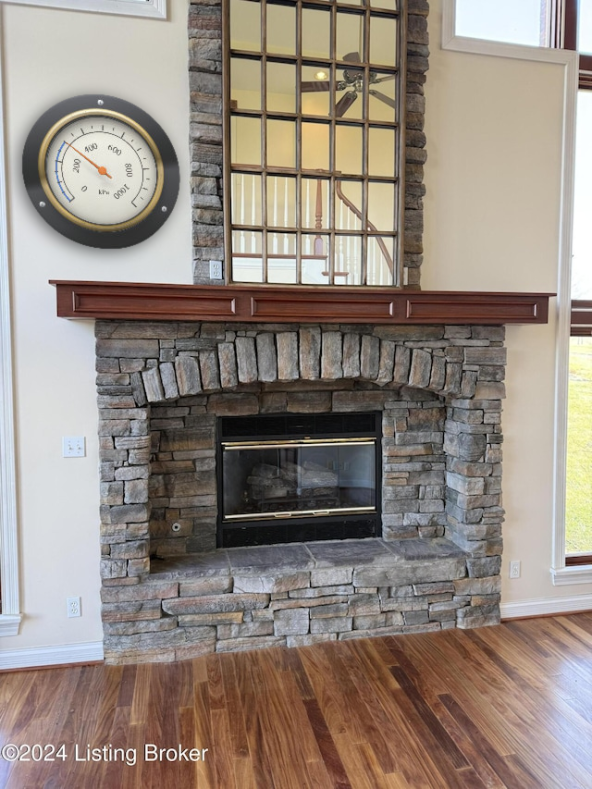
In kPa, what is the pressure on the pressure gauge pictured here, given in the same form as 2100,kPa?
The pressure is 300,kPa
